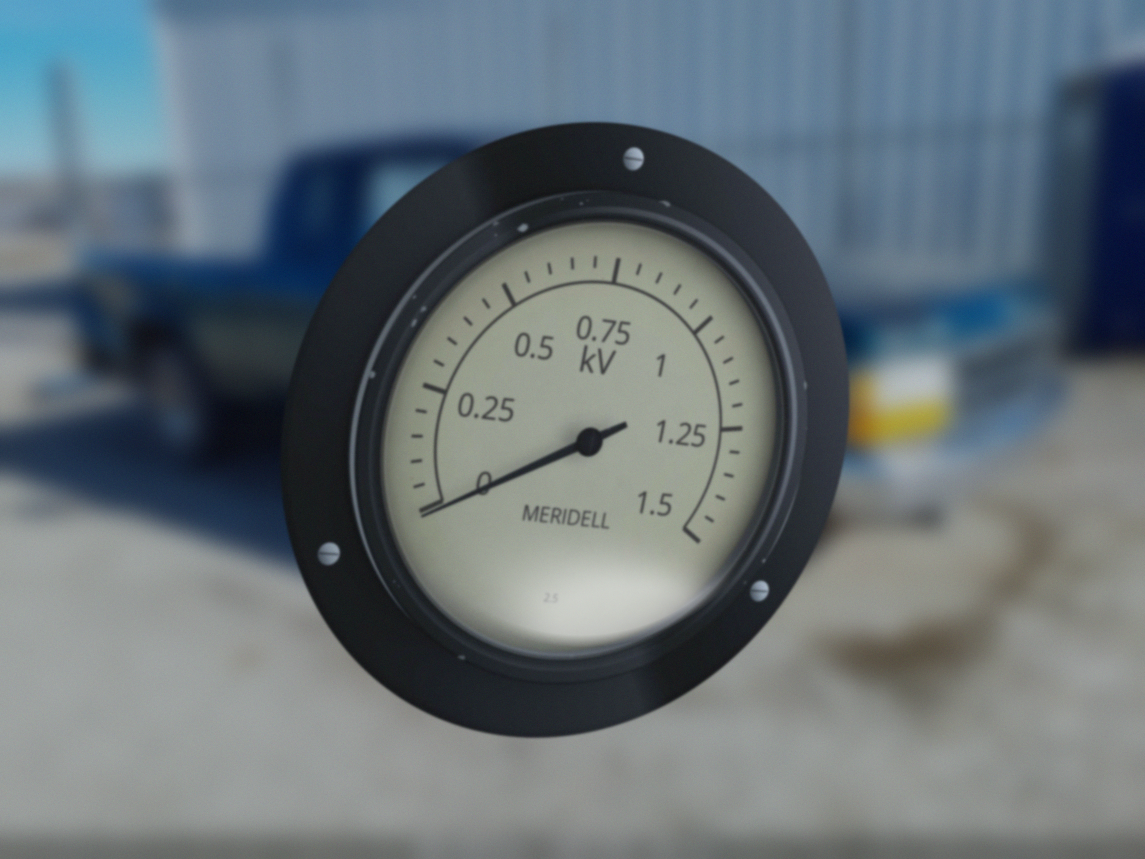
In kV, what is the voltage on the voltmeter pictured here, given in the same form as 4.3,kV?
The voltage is 0,kV
